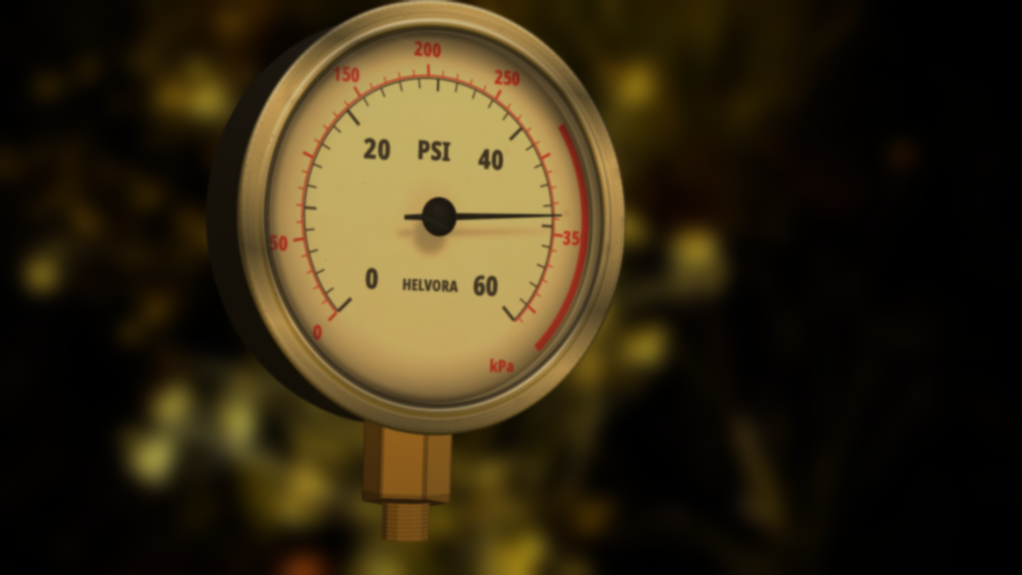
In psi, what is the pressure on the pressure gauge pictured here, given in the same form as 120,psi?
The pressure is 49,psi
